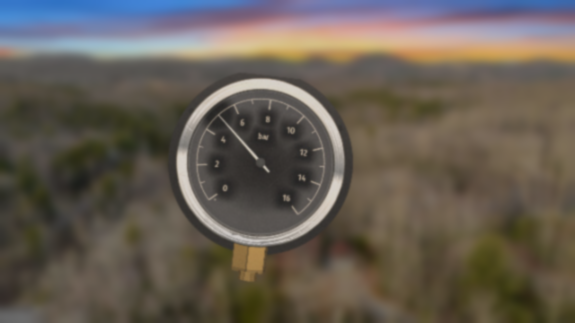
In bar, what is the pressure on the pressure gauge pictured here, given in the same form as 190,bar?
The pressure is 5,bar
